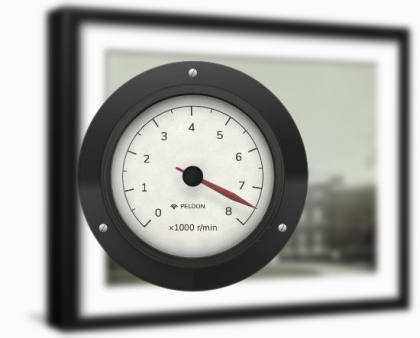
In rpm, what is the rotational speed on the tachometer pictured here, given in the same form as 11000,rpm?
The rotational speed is 7500,rpm
